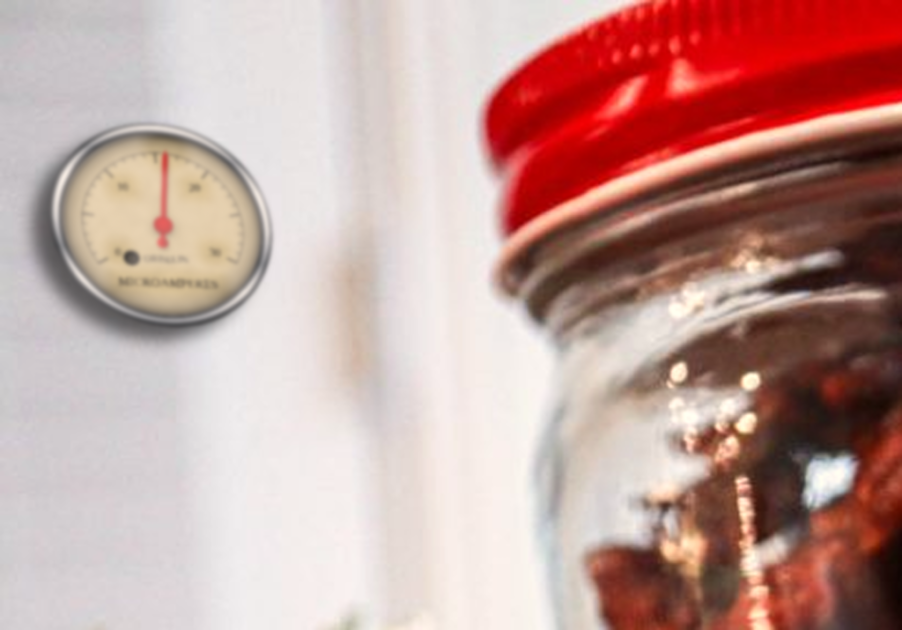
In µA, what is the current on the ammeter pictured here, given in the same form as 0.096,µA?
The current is 16,µA
